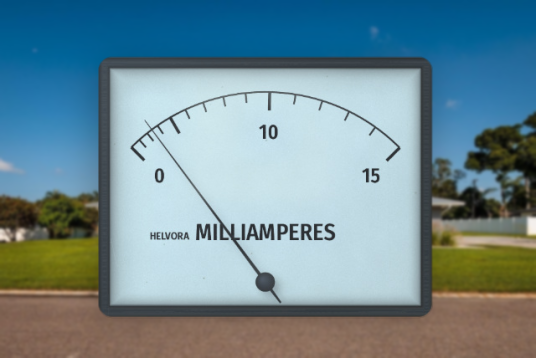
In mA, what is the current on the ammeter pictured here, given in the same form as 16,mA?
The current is 3.5,mA
